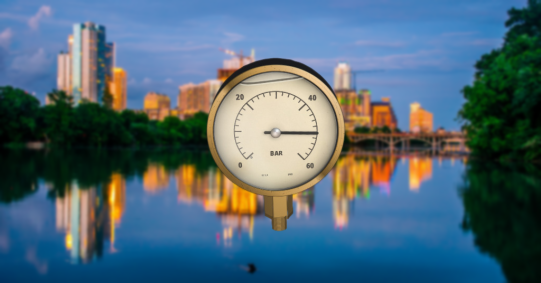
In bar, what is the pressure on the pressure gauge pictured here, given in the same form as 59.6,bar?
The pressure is 50,bar
